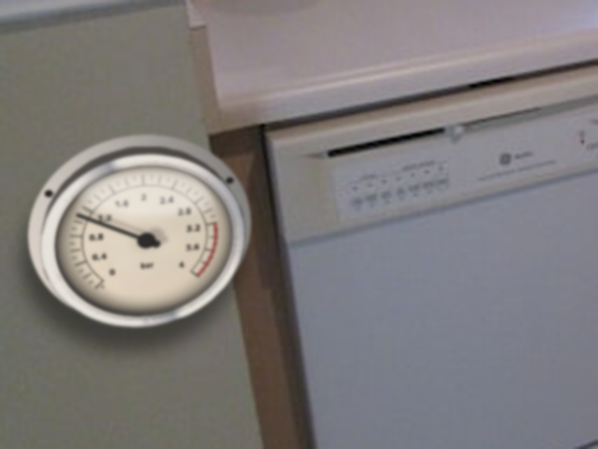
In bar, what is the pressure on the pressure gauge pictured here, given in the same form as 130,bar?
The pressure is 1.1,bar
